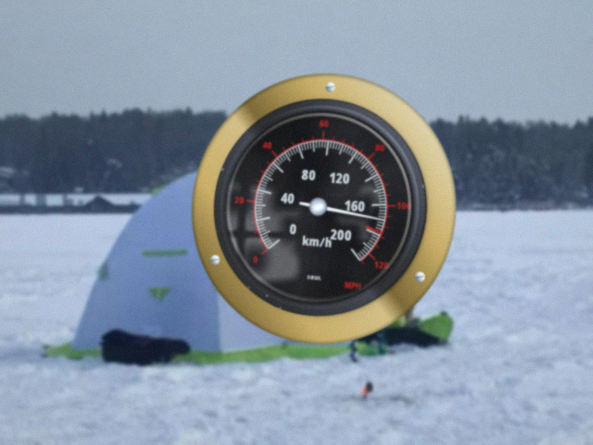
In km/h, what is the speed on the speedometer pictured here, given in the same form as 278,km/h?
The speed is 170,km/h
